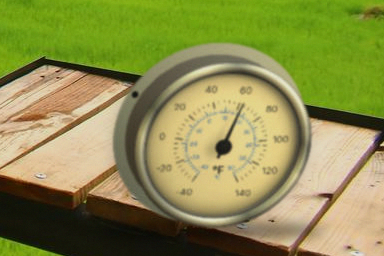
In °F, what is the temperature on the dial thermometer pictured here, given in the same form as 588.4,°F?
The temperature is 60,°F
